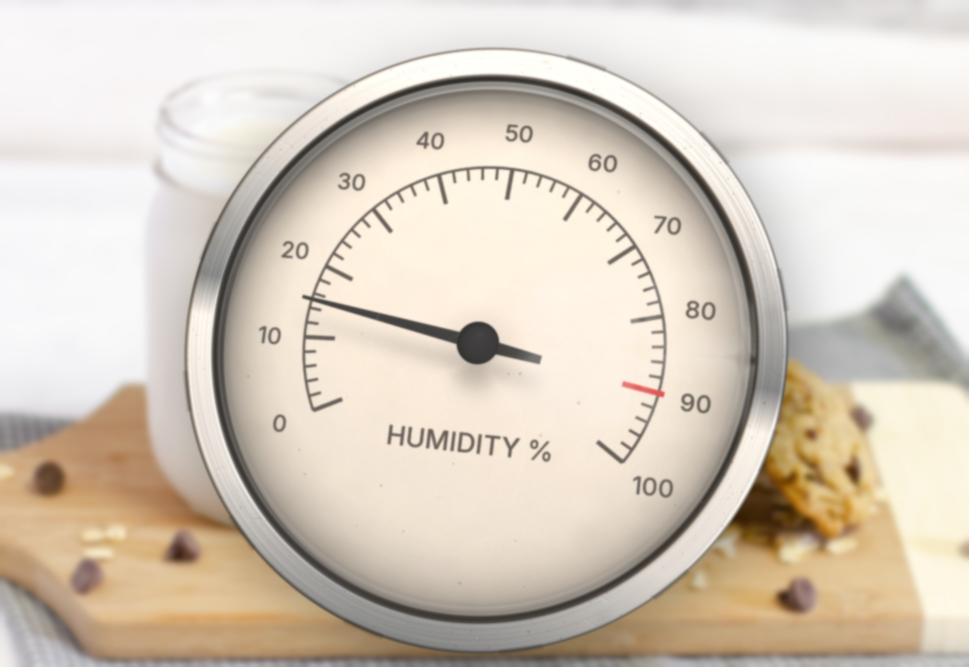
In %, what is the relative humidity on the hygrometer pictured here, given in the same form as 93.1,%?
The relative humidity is 15,%
